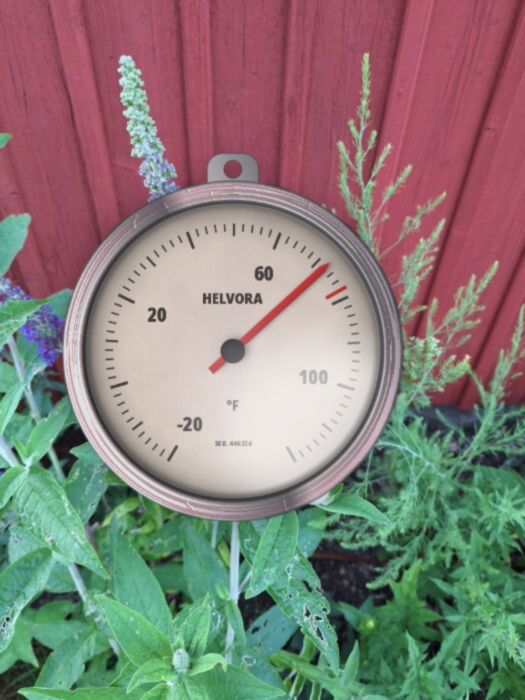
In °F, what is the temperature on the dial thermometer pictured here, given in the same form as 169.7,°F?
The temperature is 72,°F
